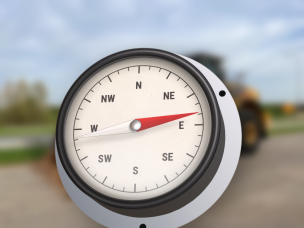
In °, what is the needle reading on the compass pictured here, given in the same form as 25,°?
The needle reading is 80,°
